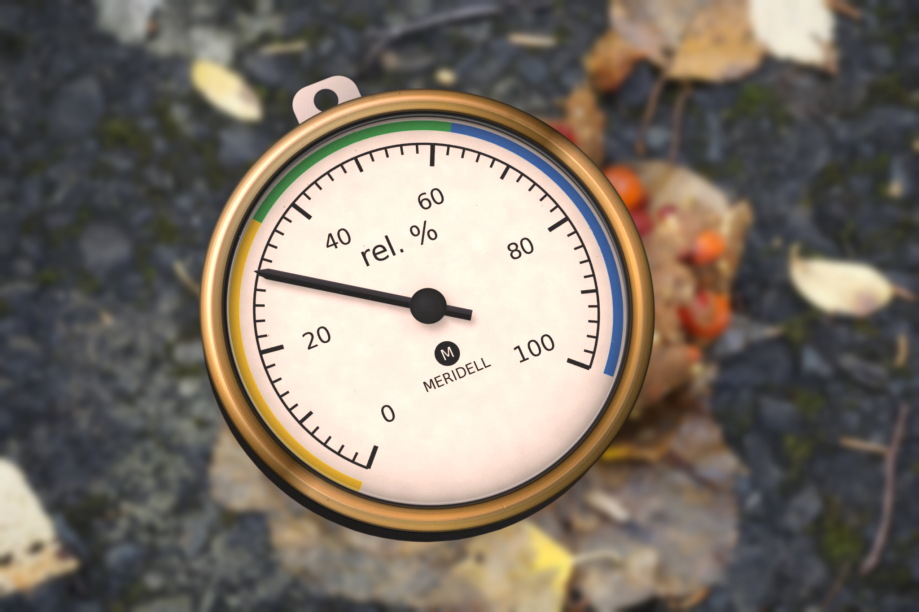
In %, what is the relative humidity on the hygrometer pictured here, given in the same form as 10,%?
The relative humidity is 30,%
